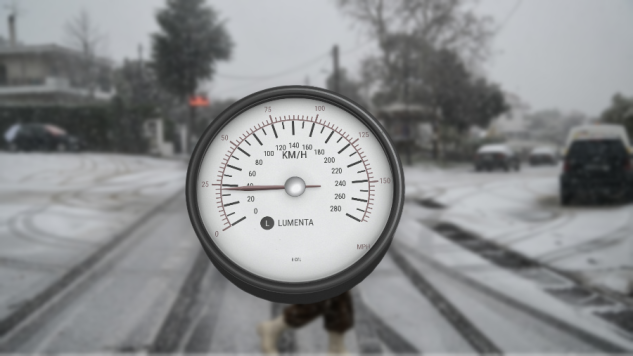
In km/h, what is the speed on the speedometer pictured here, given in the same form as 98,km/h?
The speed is 35,km/h
